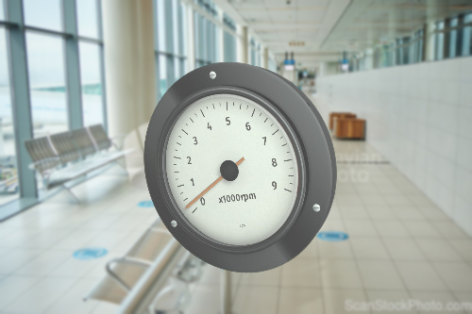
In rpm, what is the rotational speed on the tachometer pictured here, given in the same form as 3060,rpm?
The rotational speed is 250,rpm
